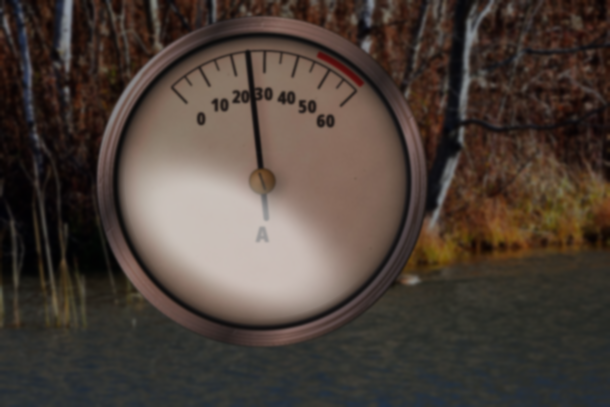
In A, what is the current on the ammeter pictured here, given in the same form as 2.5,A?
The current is 25,A
